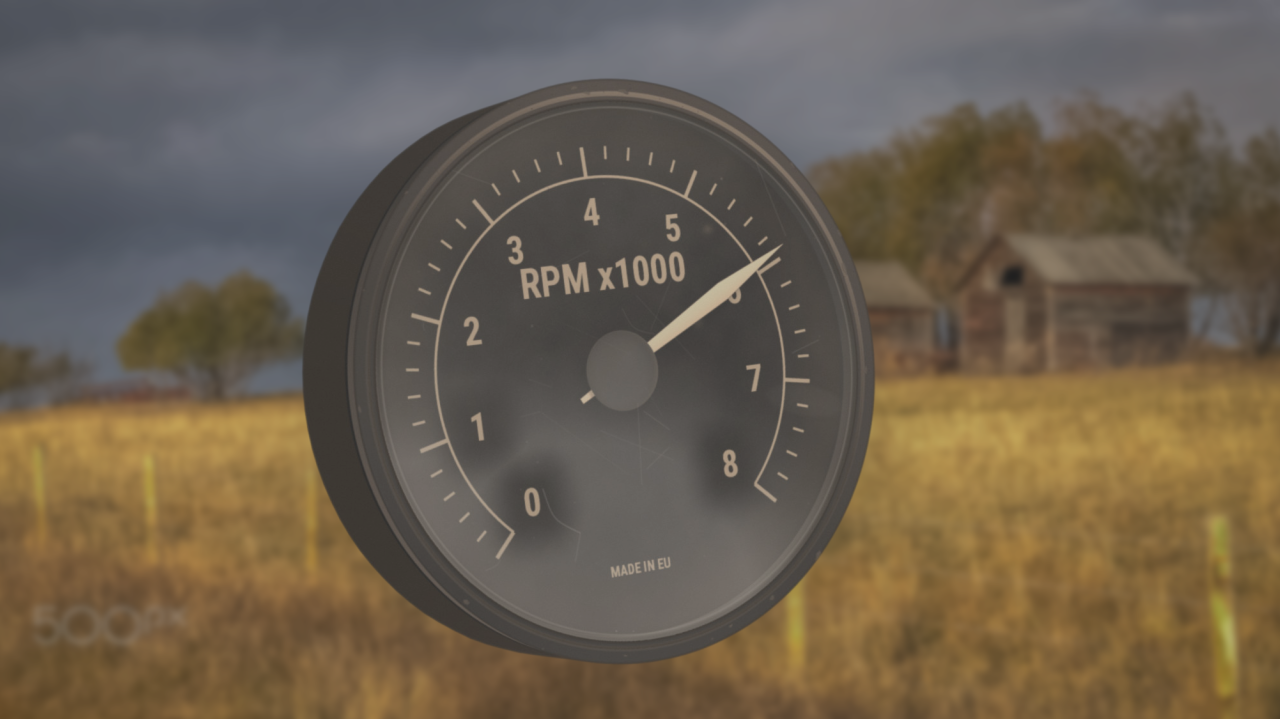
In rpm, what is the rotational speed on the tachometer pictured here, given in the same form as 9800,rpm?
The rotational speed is 5900,rpm
